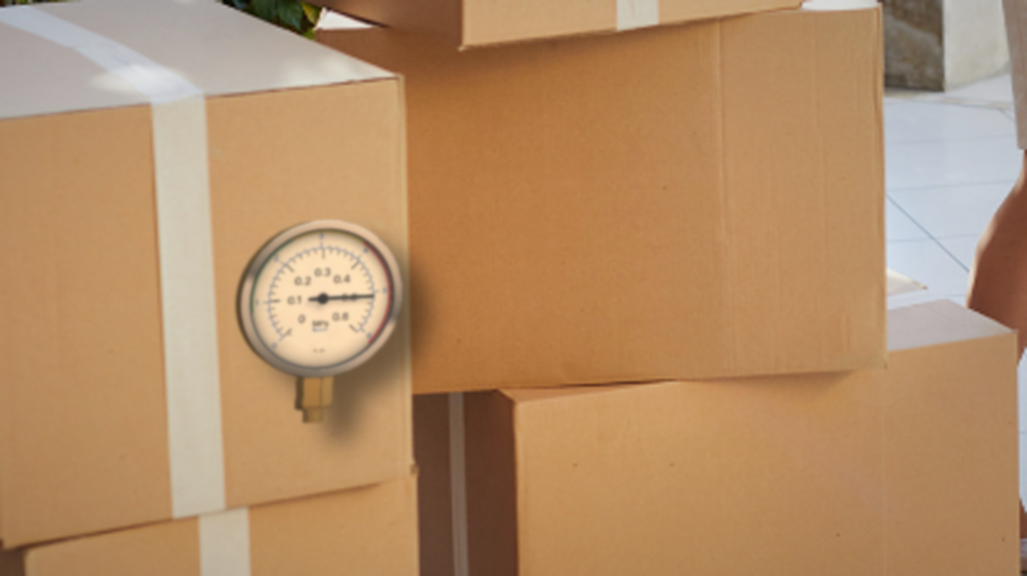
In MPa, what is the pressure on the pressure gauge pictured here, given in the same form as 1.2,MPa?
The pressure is 0.5,MPa
